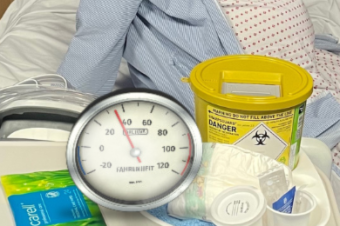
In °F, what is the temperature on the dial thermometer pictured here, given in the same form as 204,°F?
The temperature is 35,°F
